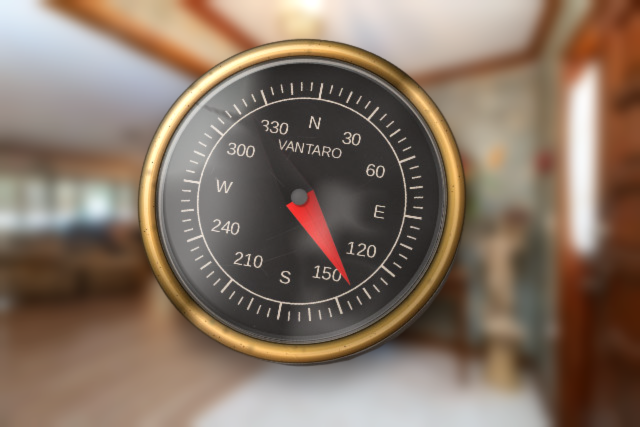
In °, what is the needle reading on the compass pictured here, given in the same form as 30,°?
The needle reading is 140,°
